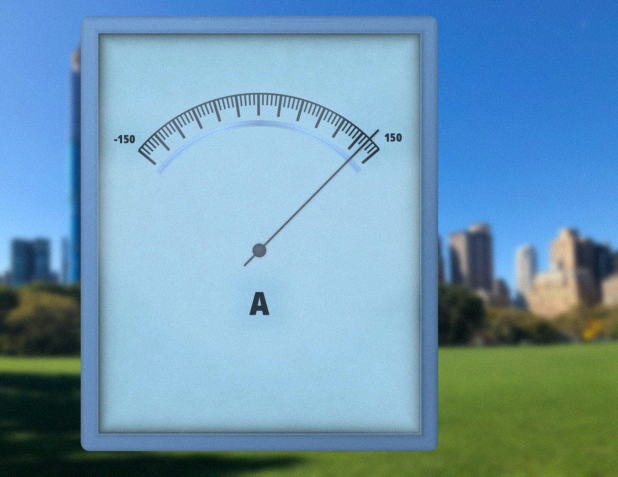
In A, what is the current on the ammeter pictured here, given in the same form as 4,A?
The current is 135,A
